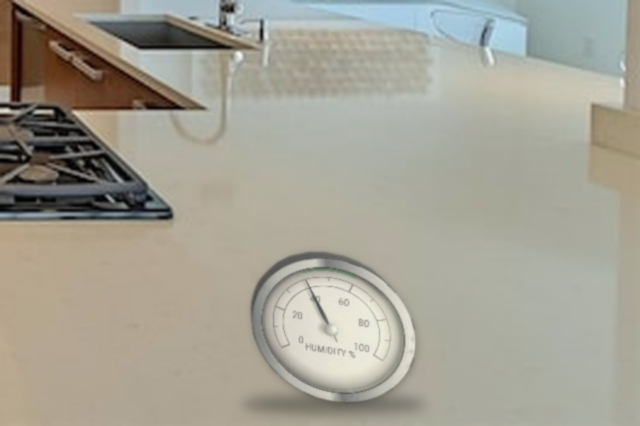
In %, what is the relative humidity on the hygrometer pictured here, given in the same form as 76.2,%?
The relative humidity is 40,%
